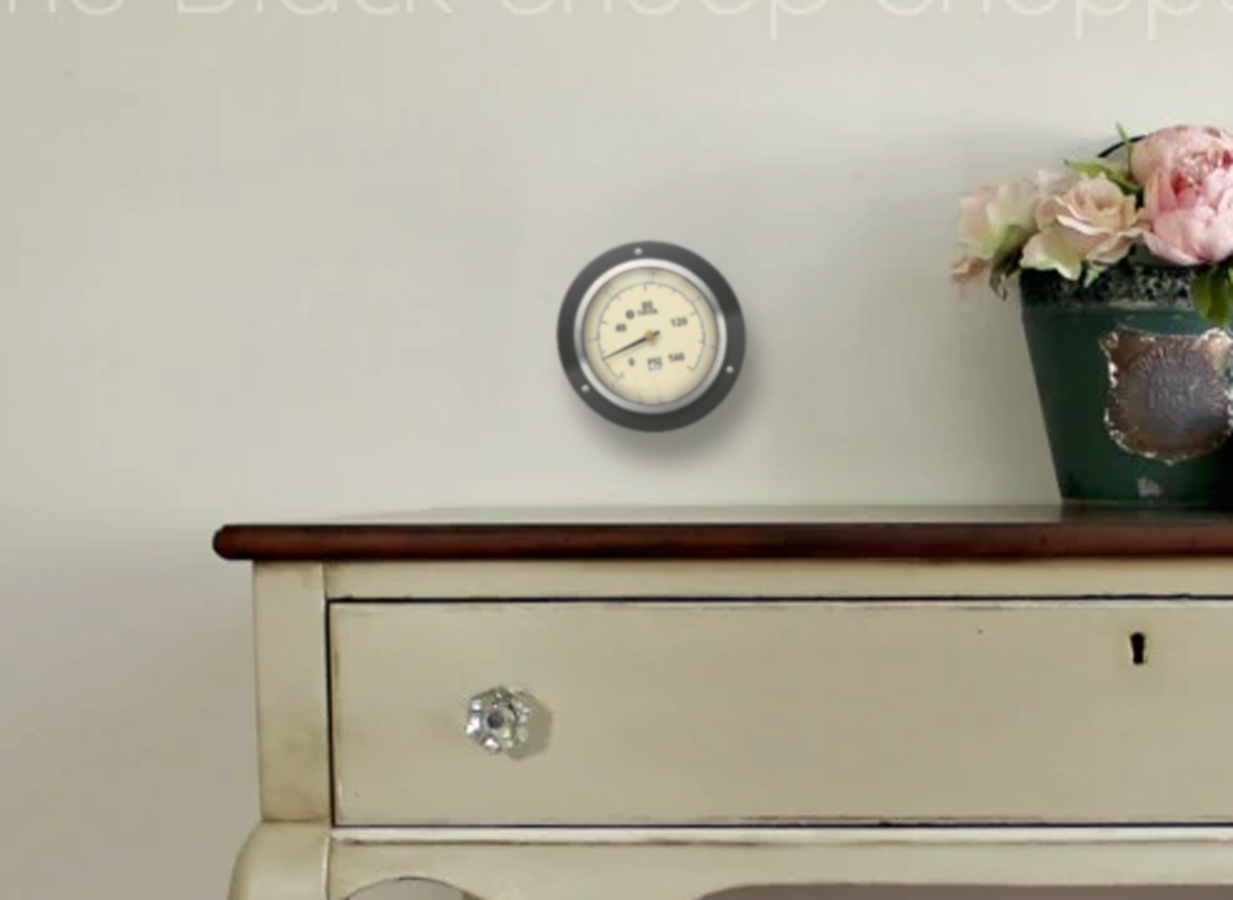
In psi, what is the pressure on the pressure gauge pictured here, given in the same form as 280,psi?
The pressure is 15,psi
